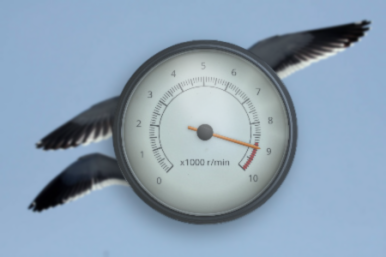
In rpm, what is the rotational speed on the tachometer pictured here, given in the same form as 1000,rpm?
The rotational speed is 9000,rpm
